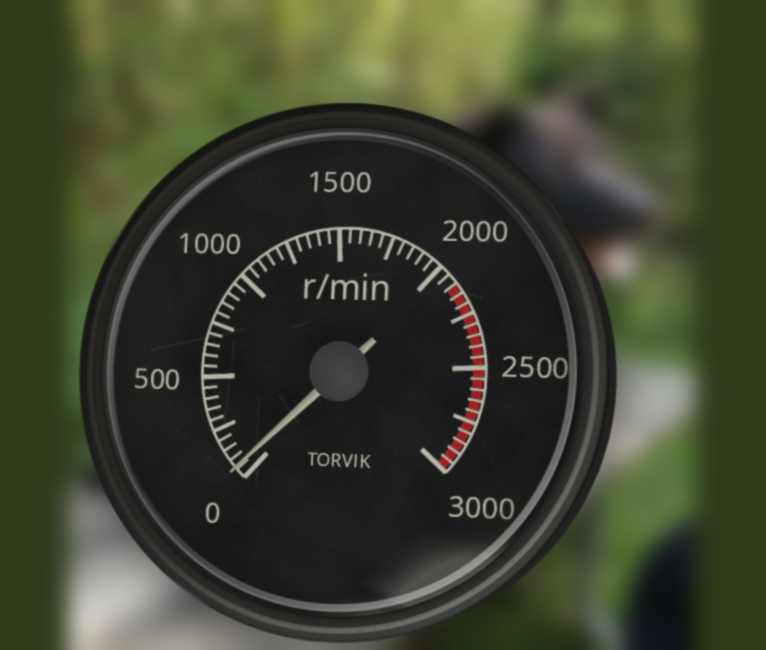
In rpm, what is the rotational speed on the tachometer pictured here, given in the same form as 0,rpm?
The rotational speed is 50,rpm
